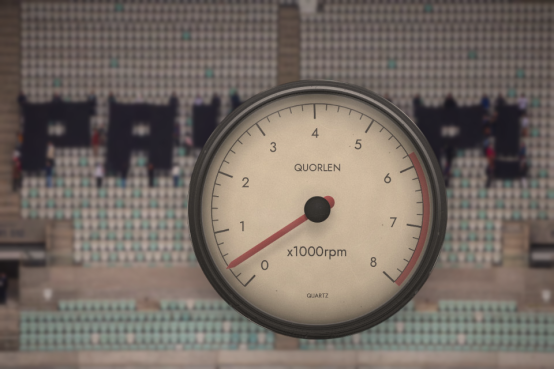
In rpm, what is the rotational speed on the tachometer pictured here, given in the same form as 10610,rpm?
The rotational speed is 400,rpm
